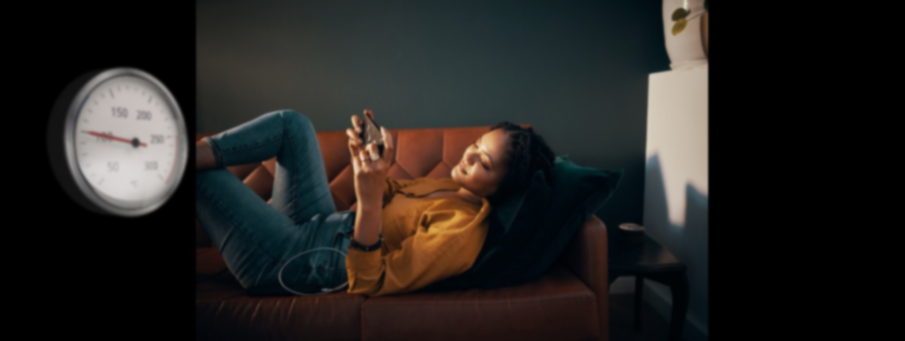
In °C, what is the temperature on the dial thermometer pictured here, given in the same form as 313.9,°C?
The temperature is 100,°C
